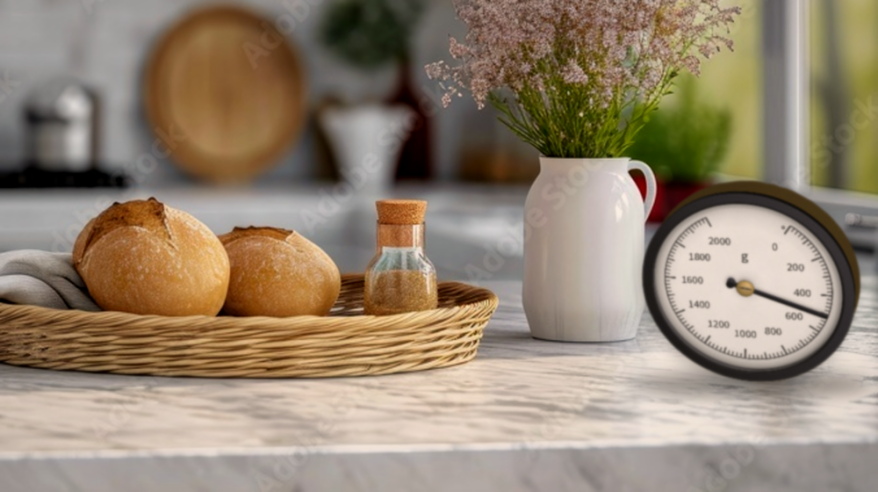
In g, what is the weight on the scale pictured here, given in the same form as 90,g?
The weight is 500,g
